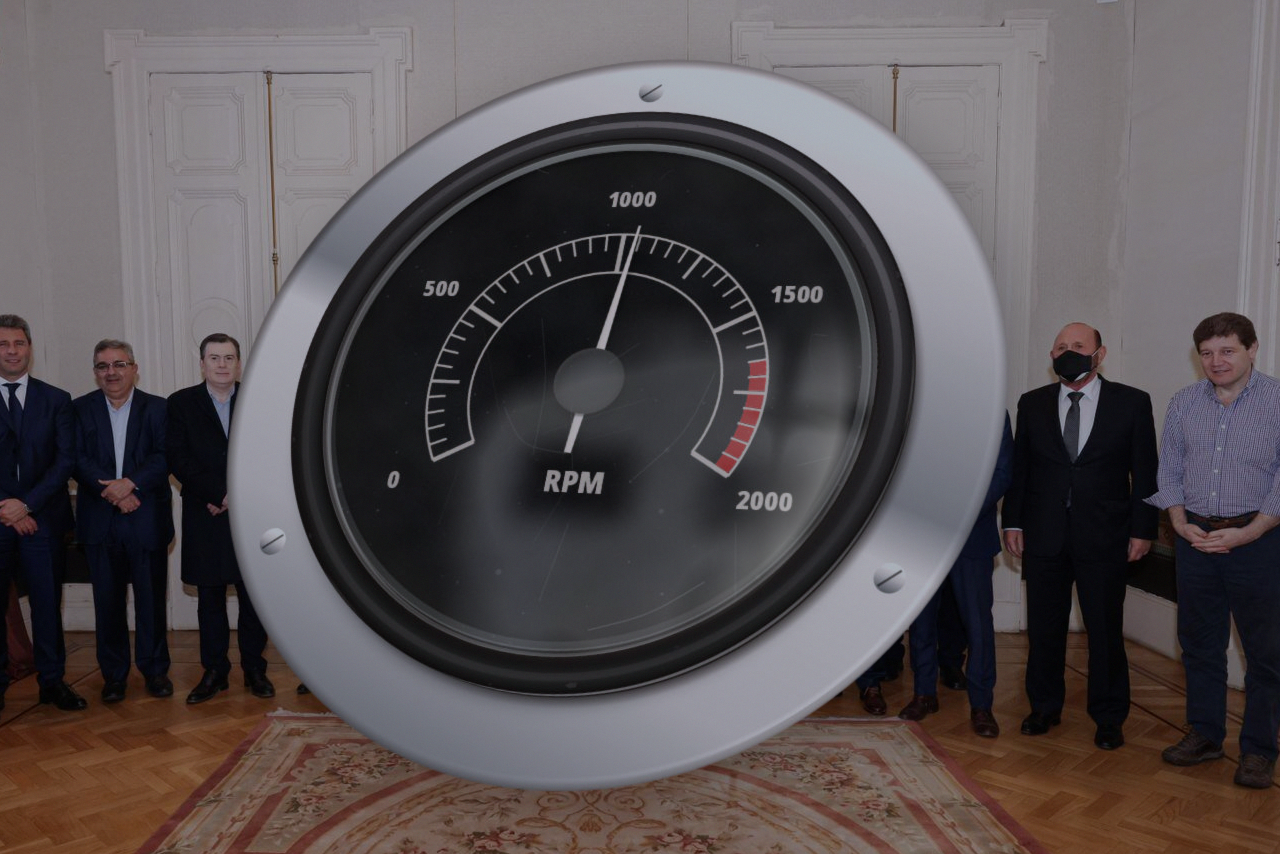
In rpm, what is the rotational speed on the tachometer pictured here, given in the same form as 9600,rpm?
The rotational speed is 1050,rpm
